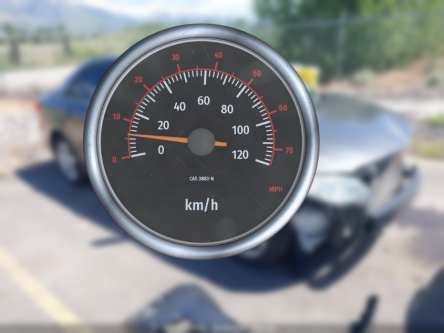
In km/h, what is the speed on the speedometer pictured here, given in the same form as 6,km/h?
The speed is 10,km/h
